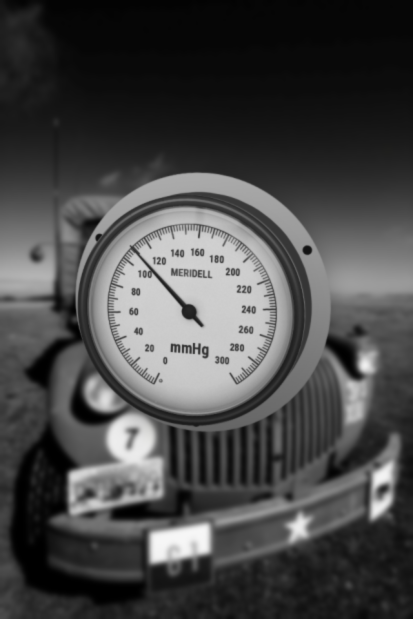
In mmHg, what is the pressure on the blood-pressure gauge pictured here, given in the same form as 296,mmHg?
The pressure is 110,mmHg
